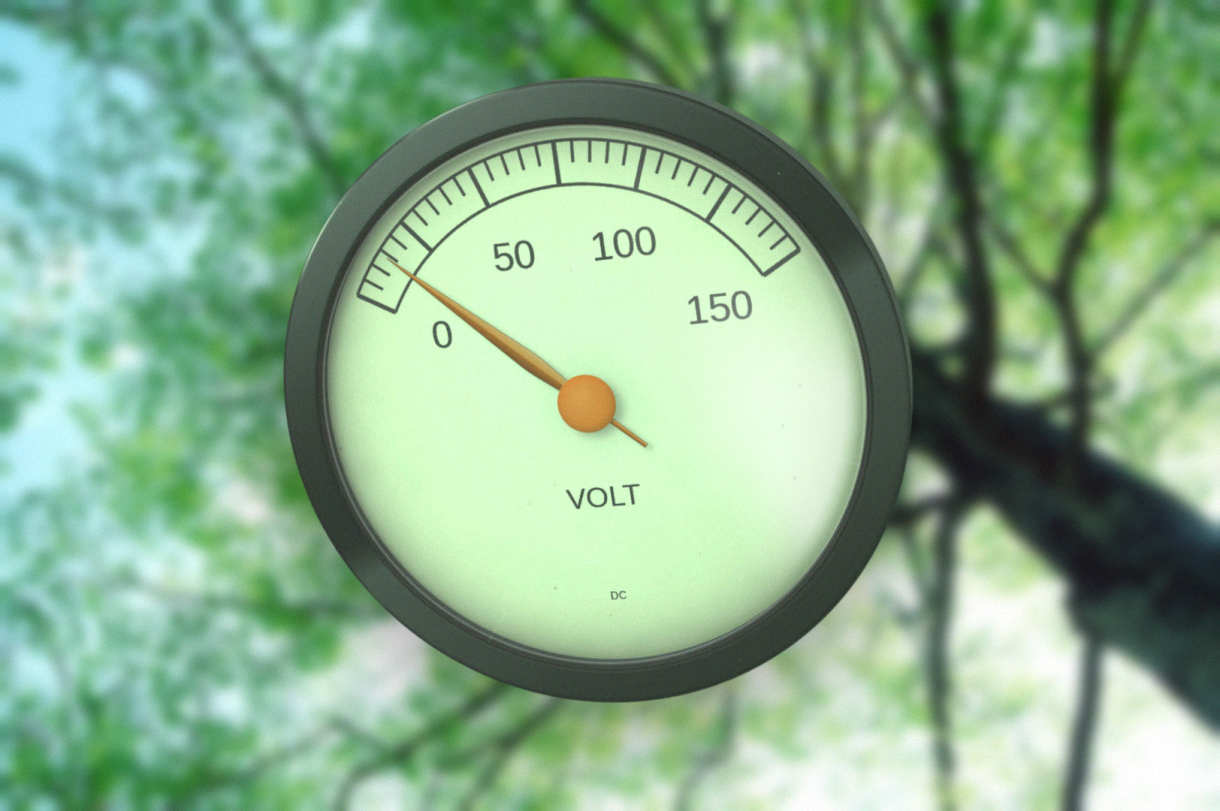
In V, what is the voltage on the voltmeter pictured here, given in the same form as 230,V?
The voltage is 15,V
